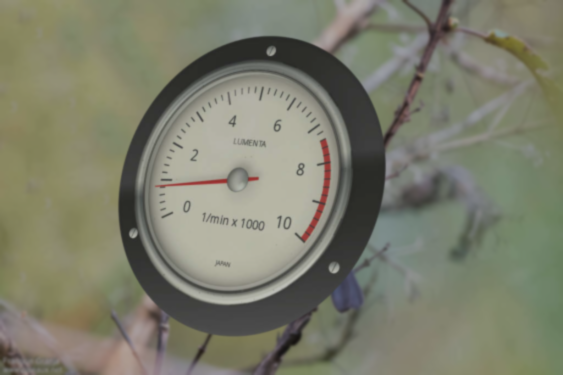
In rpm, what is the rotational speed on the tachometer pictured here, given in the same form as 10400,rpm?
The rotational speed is 800,rpm
